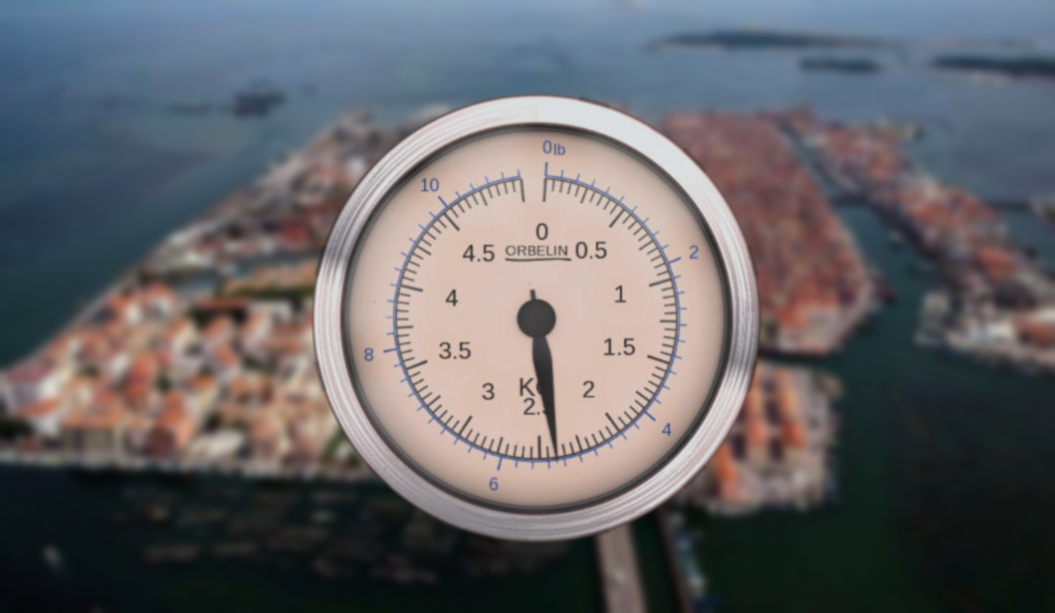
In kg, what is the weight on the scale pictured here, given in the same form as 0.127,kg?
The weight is 2.4,kg
